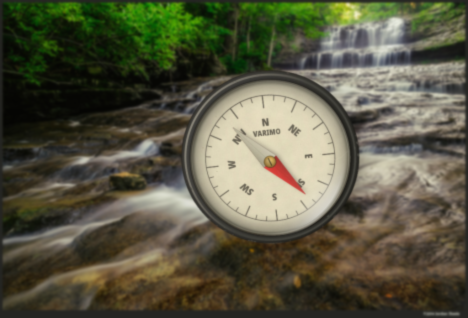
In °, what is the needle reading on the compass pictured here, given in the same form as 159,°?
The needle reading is 140,°
